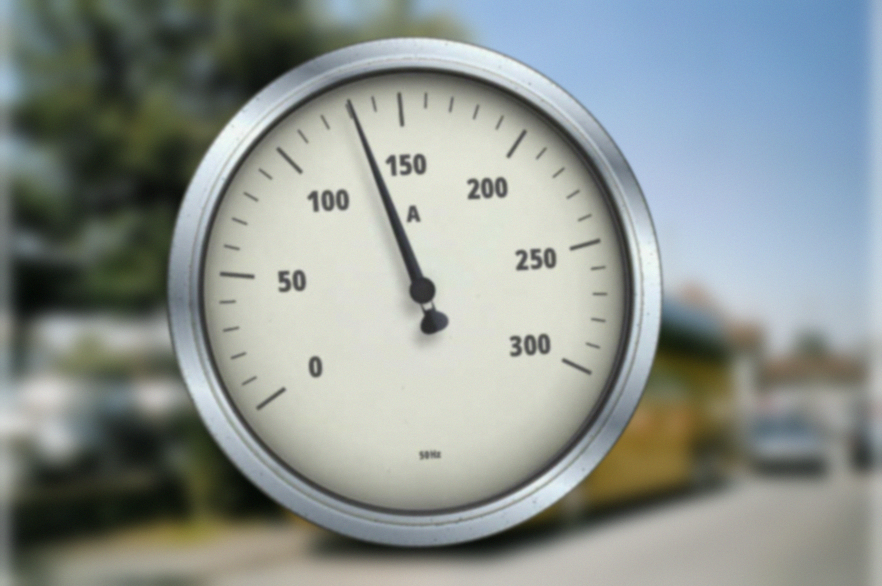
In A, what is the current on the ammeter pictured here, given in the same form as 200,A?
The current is 130,A
